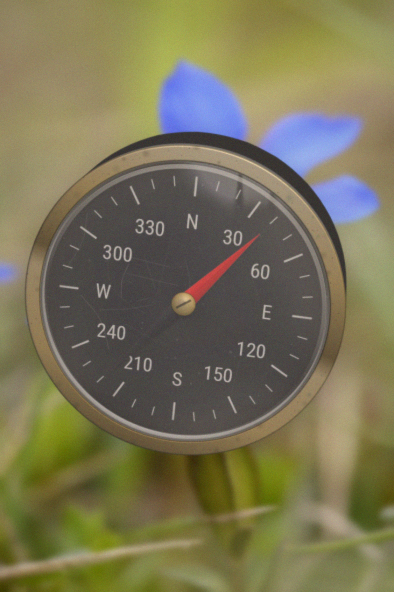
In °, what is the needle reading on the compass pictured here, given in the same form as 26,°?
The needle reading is 40,°
